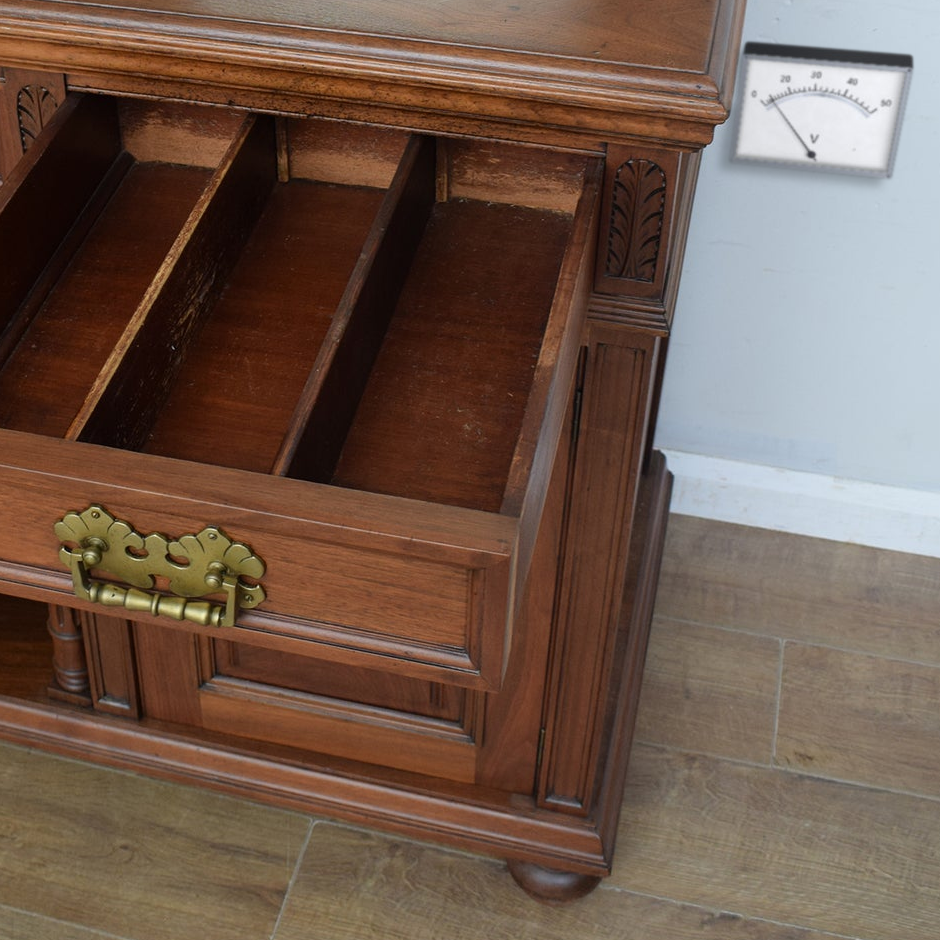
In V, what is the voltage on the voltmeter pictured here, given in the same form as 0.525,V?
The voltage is 10,V
